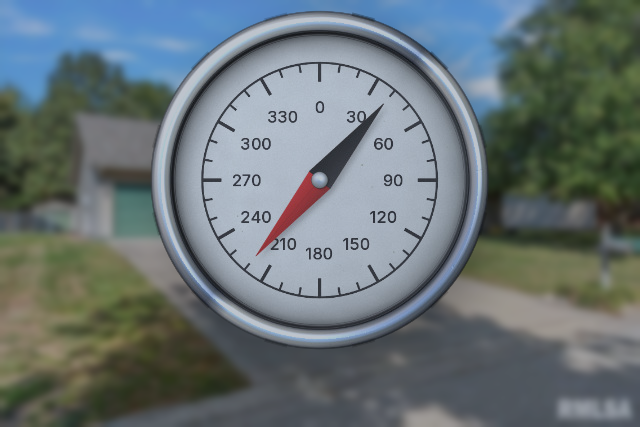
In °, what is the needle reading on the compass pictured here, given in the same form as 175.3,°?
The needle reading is 220,°
